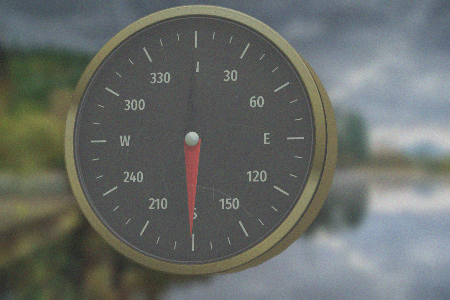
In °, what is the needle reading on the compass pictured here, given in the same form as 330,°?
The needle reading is 180,°
